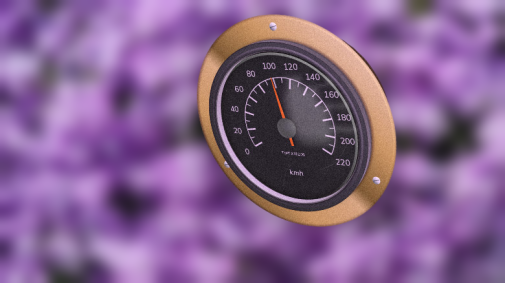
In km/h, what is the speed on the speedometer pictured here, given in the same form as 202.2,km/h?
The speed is 100,km/h
